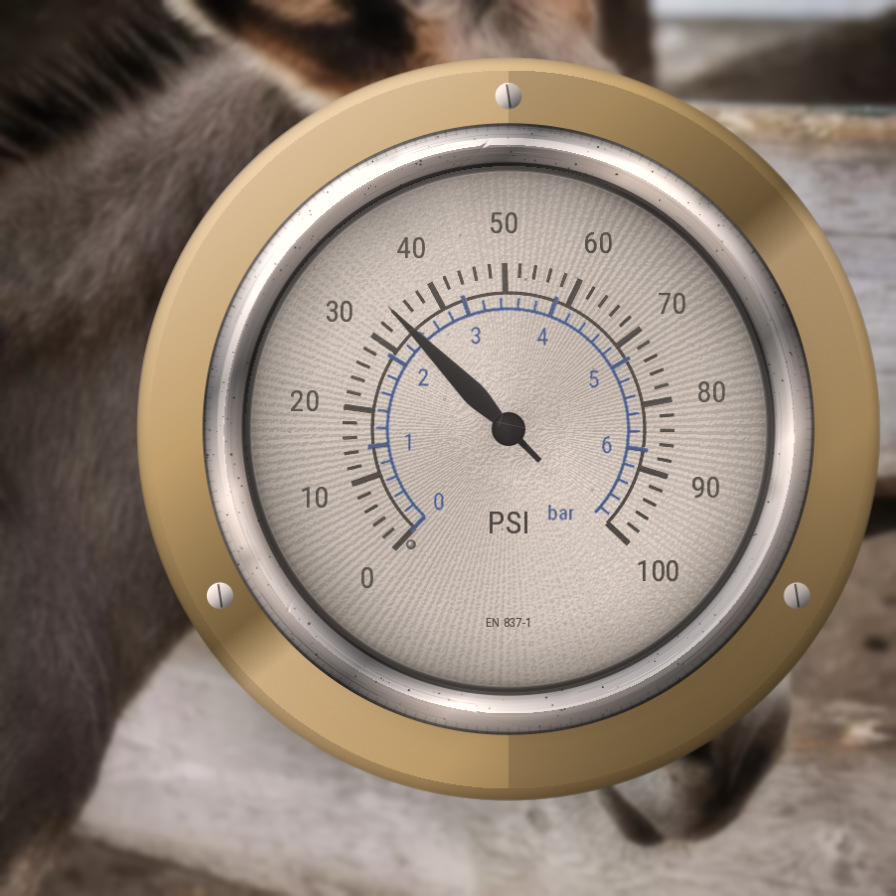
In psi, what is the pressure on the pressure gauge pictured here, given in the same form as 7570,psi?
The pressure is 34,psi
